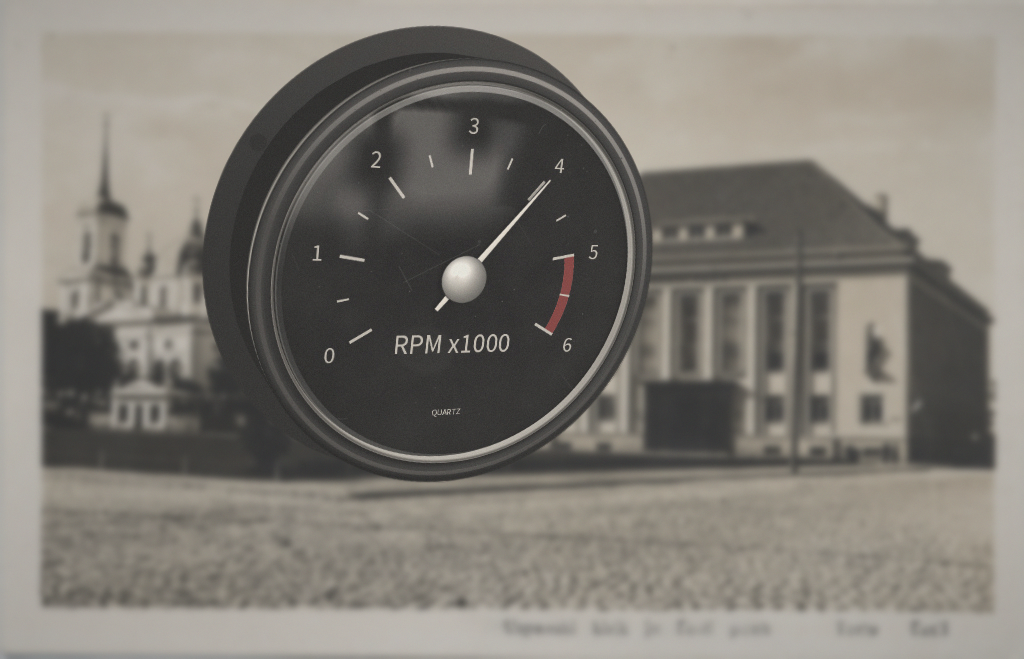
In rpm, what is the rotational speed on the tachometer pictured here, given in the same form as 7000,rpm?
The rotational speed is 4000,rpm
